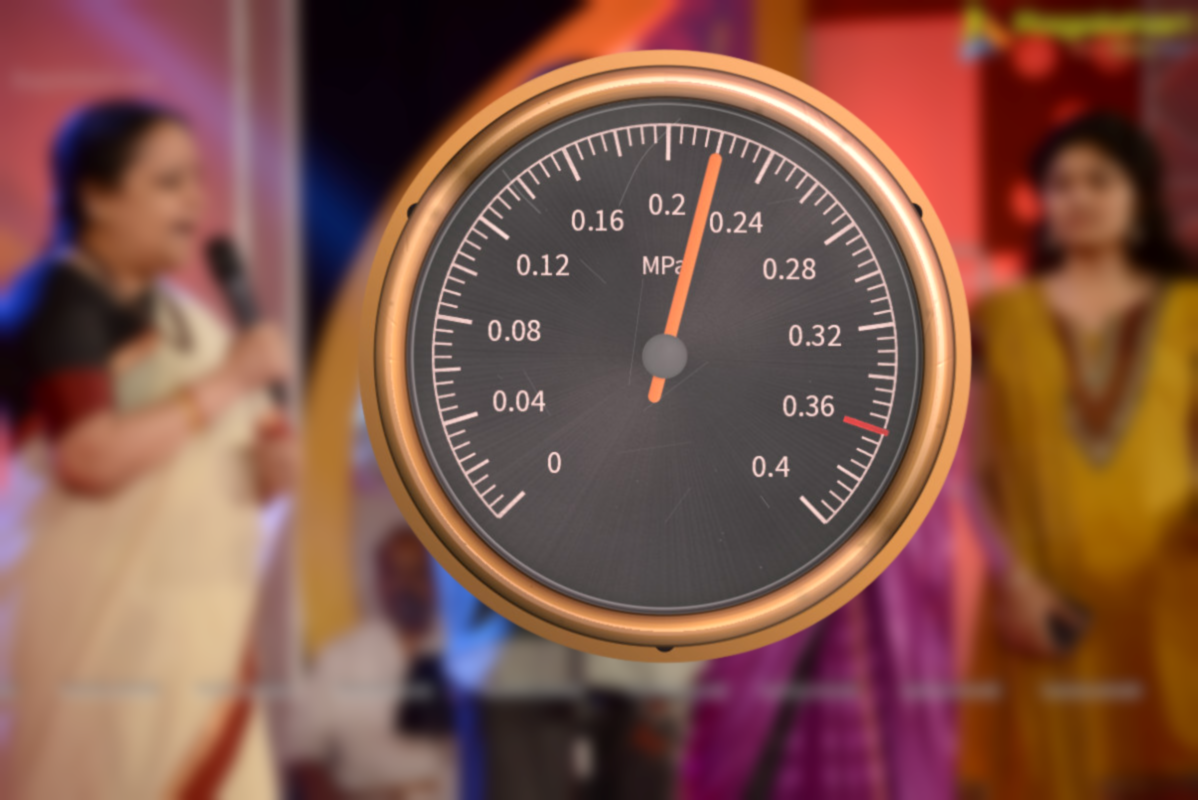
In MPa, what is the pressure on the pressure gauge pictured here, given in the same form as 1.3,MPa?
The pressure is 0.22,MPa
